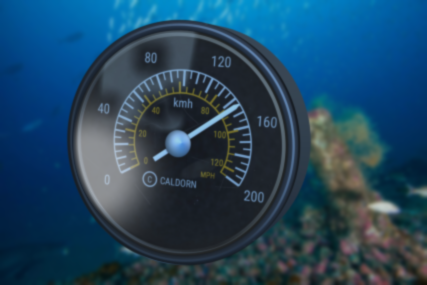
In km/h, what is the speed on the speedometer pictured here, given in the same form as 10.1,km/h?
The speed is 145,km/h
